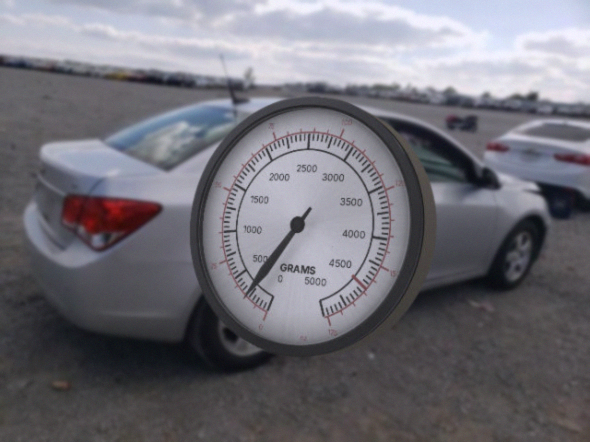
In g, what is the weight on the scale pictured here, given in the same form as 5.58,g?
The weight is 250,g
